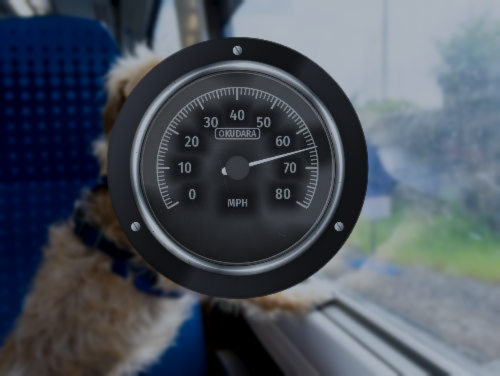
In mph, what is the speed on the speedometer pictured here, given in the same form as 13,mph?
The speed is 65,mph
